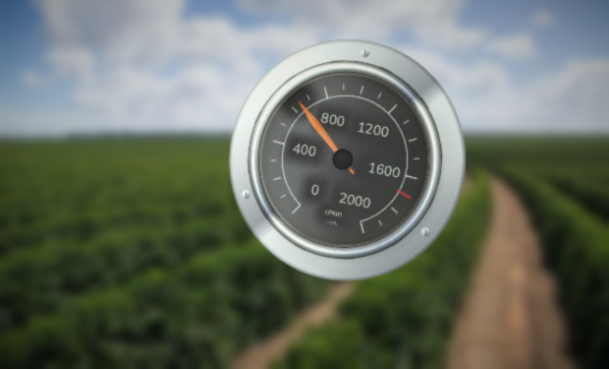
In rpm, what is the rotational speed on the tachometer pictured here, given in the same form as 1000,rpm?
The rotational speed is 650,rpm
